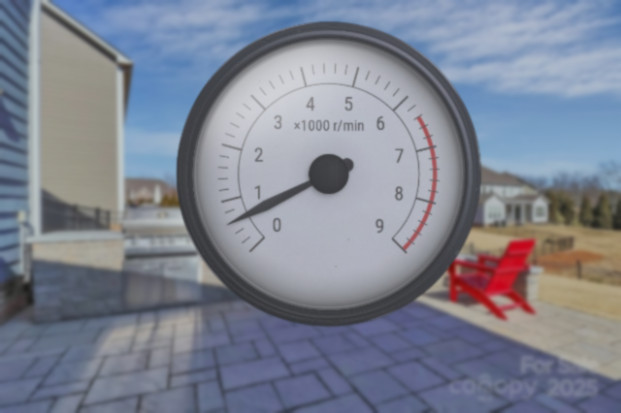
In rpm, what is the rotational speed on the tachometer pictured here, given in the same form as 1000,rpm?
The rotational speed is 600,rpm
